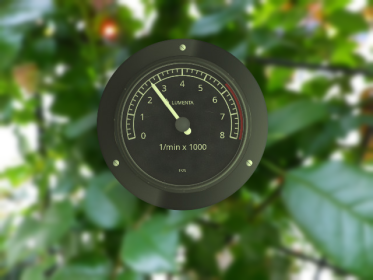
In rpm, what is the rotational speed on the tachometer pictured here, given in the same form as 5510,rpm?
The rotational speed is 2600,rpm
